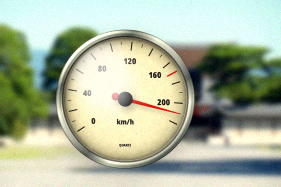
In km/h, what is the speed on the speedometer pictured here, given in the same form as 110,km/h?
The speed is 210,km/h
